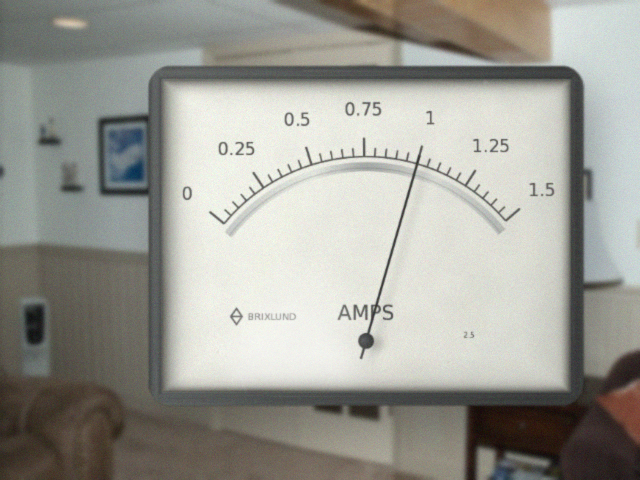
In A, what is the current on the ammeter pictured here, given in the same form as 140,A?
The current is 1,A
